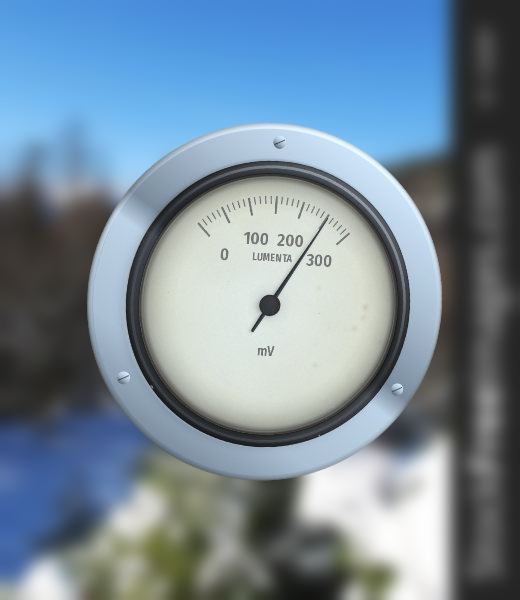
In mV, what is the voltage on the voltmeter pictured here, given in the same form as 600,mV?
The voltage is 250,mV
